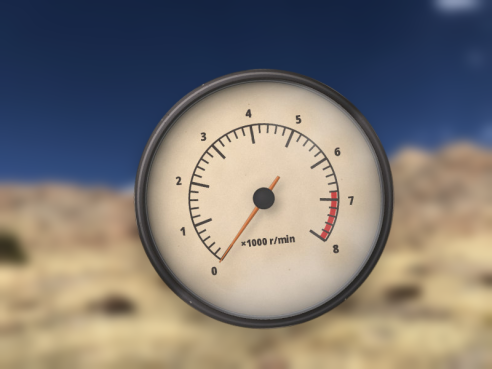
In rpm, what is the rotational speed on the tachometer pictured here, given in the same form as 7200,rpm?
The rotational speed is 0,rpm
